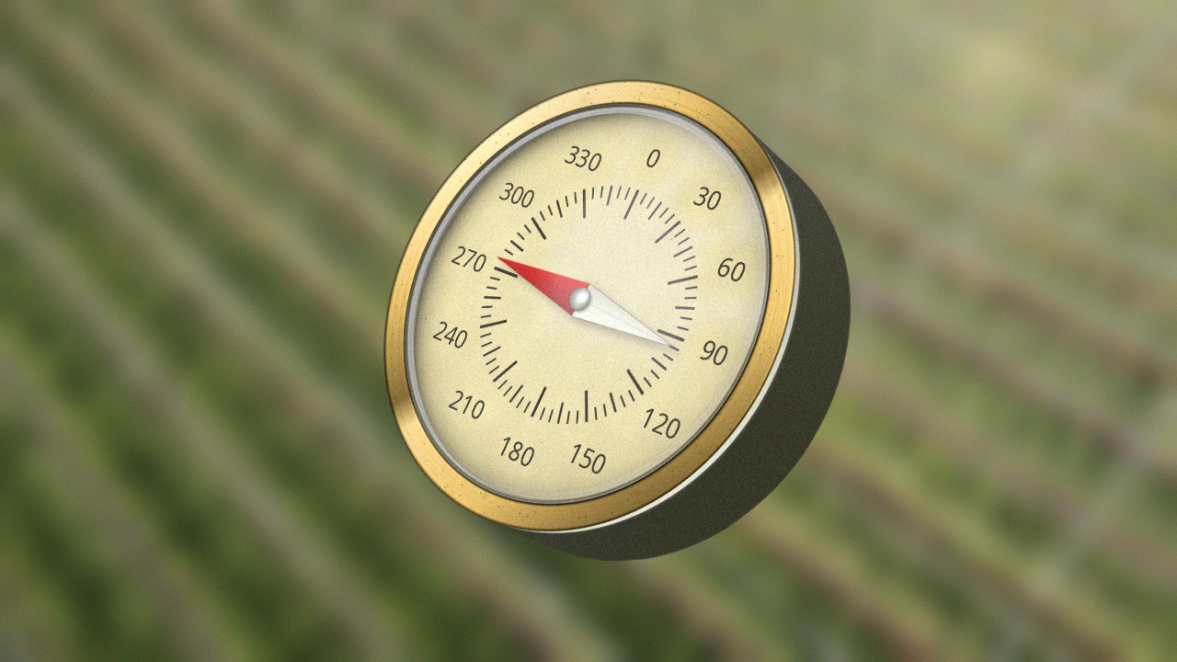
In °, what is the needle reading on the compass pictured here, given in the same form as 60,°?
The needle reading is 275,°
